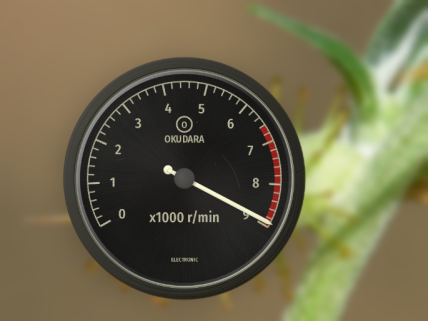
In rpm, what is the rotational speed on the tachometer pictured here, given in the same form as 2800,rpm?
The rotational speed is 8900,rpm
